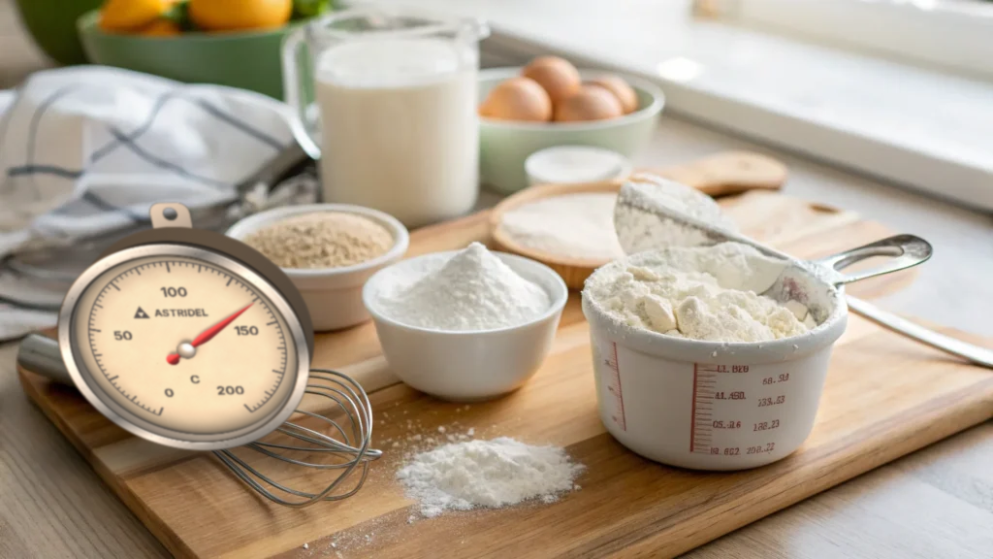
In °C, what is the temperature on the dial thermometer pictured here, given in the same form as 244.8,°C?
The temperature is 137.5,°C
